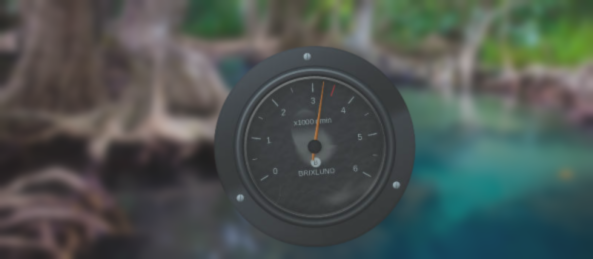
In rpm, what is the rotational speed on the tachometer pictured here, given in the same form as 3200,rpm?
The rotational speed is 3250,rpm
